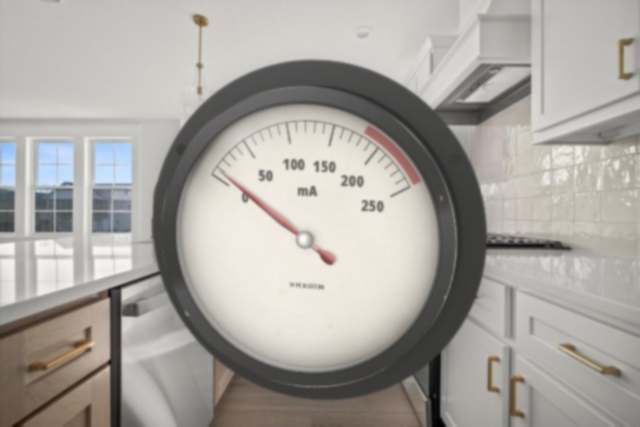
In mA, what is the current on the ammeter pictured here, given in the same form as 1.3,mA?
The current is 10,mA
